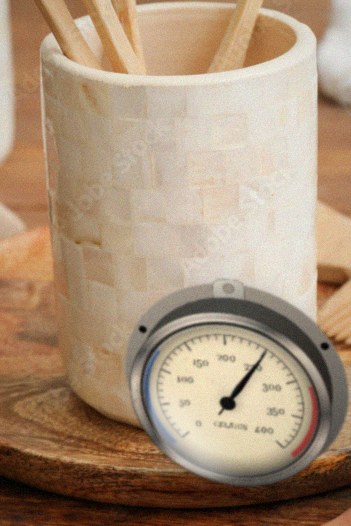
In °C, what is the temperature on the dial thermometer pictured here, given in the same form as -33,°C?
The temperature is 250,°C
